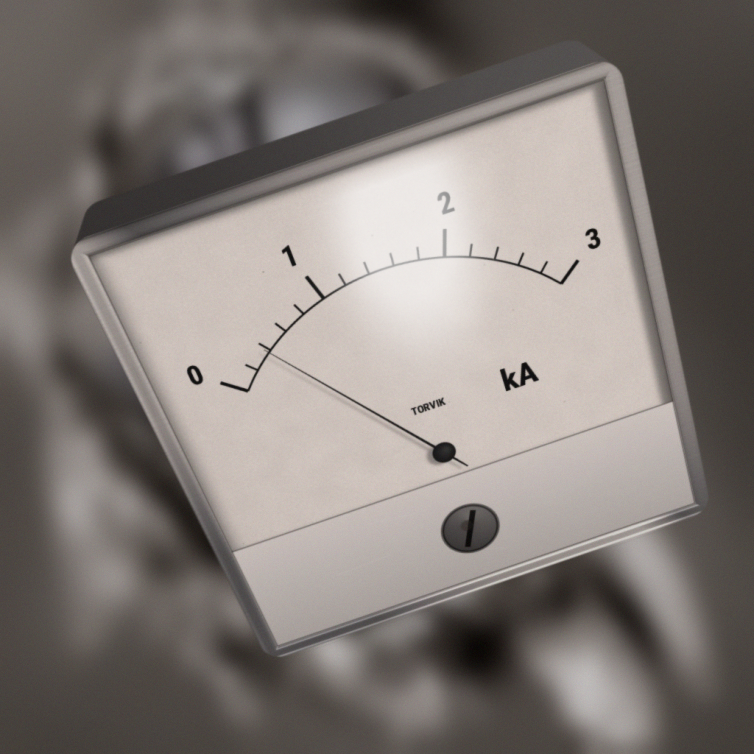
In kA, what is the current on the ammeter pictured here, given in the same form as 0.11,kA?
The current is 0.4,kA
